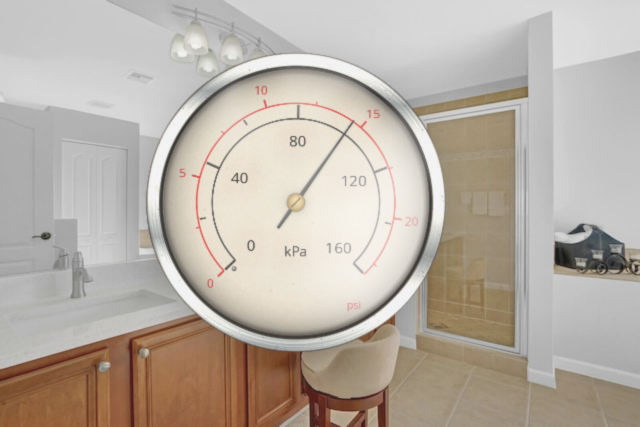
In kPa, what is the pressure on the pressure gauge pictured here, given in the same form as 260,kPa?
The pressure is 100,kPa
